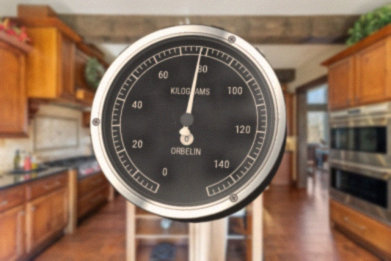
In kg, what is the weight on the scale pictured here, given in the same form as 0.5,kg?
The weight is 78,kg
